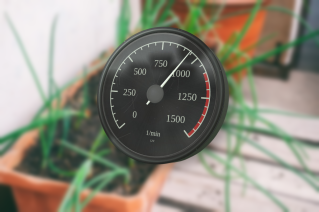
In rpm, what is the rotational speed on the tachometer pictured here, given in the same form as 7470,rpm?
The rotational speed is 950,rpm
